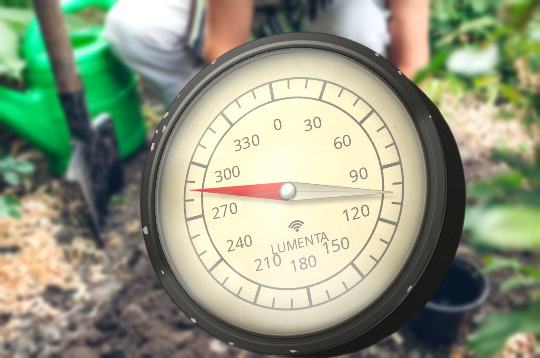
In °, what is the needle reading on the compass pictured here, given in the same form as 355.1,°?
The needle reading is 285,°
